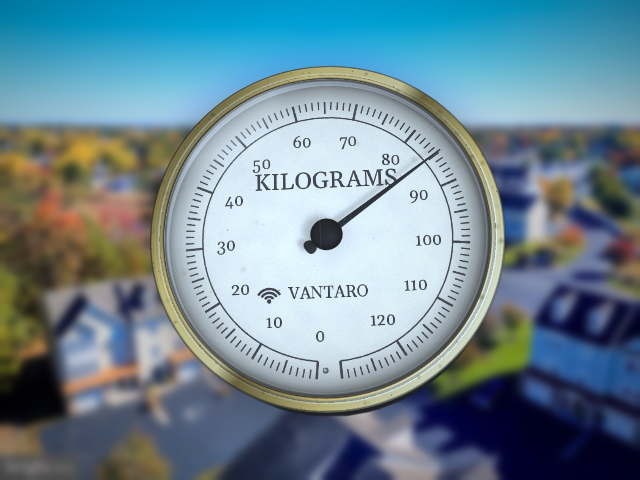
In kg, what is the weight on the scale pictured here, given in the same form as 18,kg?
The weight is 85,kg
